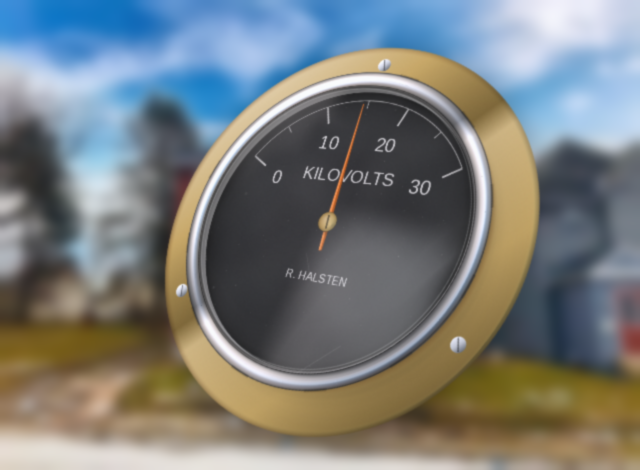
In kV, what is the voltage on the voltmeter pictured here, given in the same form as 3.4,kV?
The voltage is 15,kV
